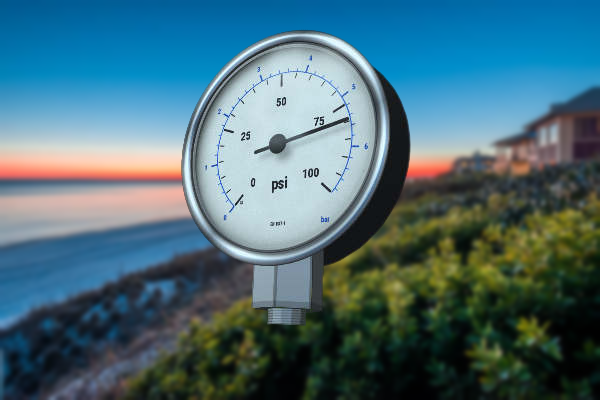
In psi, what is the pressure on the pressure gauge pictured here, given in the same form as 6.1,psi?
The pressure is 80,psi
